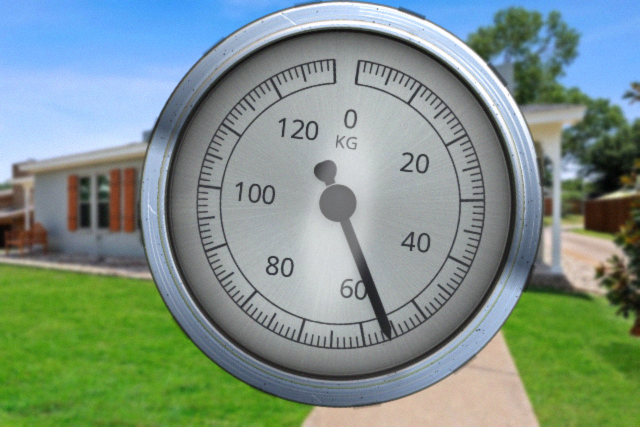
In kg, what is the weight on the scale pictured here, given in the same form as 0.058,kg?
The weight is 56,kg
